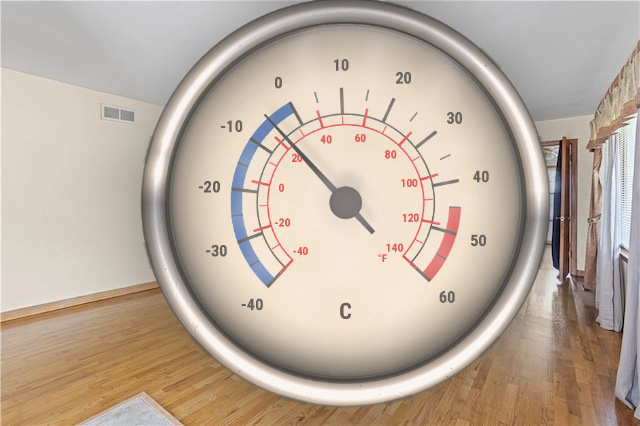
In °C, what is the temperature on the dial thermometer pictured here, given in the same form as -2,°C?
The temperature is -5,°C
